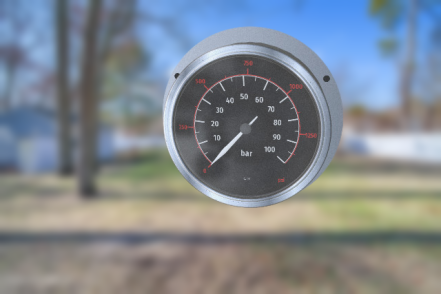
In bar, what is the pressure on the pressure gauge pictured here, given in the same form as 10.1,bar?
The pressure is 0,bar
